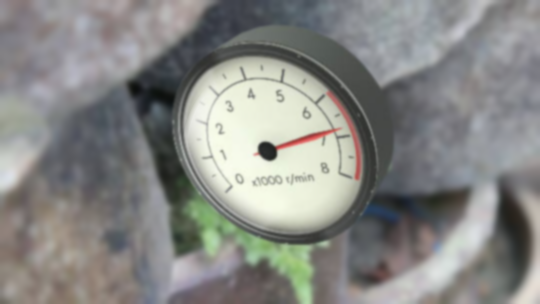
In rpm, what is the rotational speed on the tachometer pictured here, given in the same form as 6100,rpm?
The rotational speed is 6750,rpm
